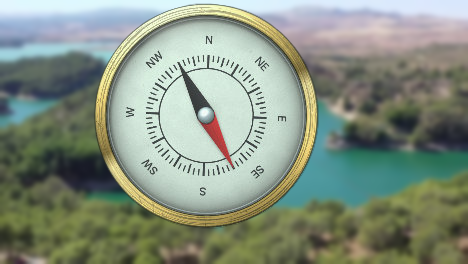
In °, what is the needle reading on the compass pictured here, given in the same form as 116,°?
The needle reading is 150,°
